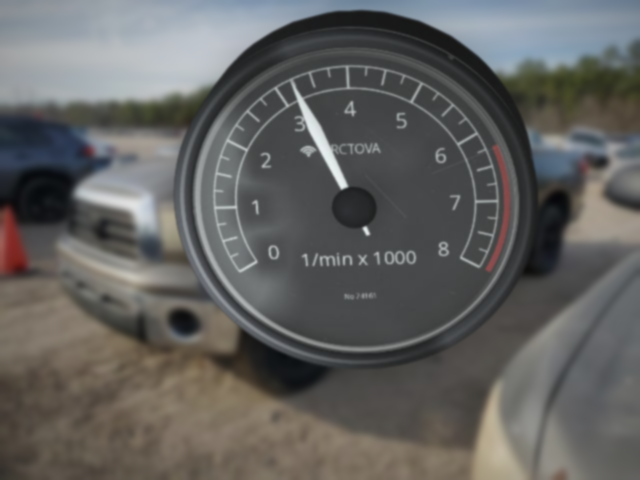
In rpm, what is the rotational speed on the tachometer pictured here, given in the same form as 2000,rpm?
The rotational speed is 3250,rpm
